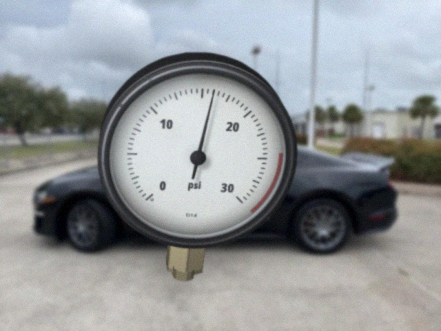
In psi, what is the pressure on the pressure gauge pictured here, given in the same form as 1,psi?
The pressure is 16,psi
